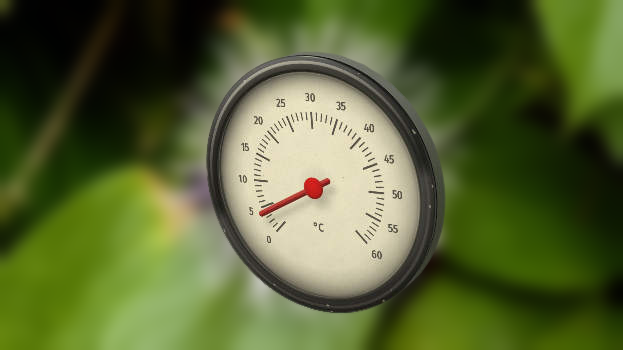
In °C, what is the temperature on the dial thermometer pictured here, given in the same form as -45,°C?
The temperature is 4,°C
